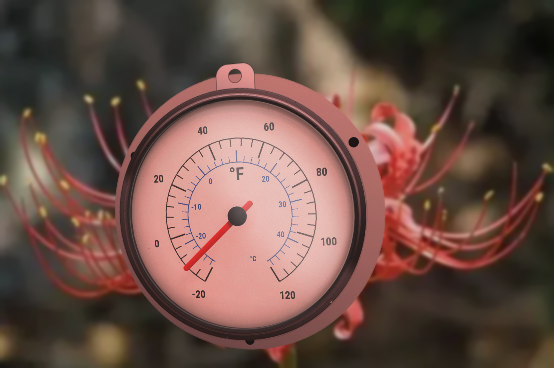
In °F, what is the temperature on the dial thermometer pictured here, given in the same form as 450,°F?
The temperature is -12,°F
